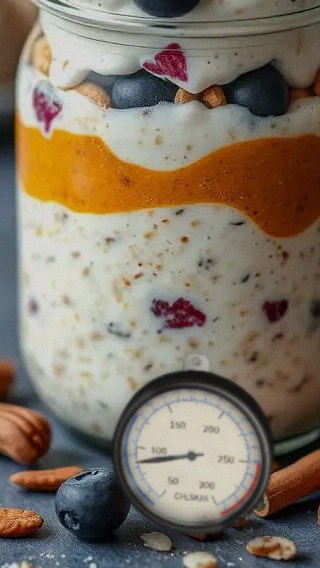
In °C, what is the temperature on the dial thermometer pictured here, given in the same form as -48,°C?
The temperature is 87.5,°C
